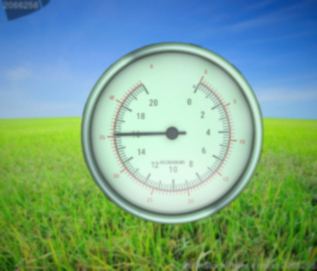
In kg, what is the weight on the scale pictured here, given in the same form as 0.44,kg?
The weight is 16,kg
